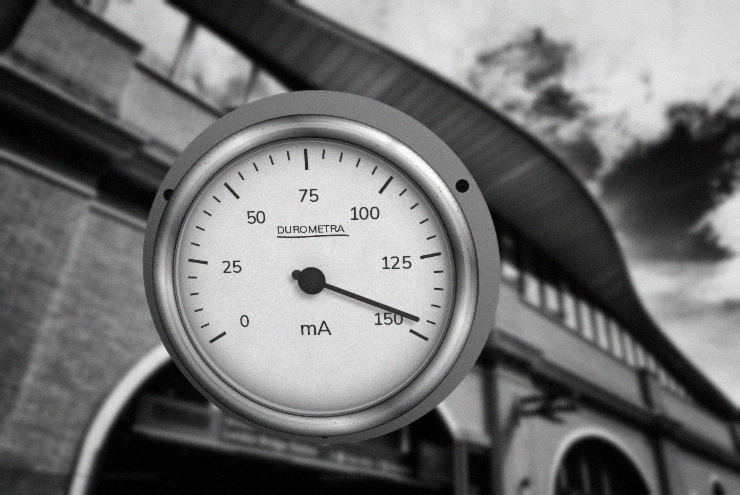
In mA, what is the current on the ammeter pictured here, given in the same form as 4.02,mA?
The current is 145,mA
